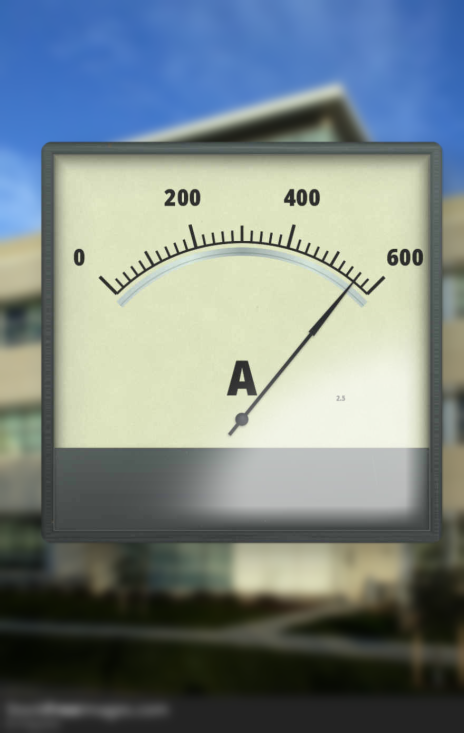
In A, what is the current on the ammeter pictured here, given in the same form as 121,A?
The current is 560,A
